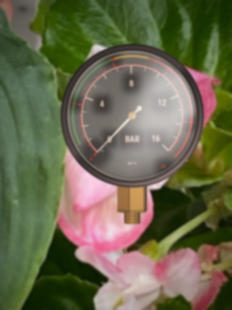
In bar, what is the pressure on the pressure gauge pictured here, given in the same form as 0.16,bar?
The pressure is 0,bar
